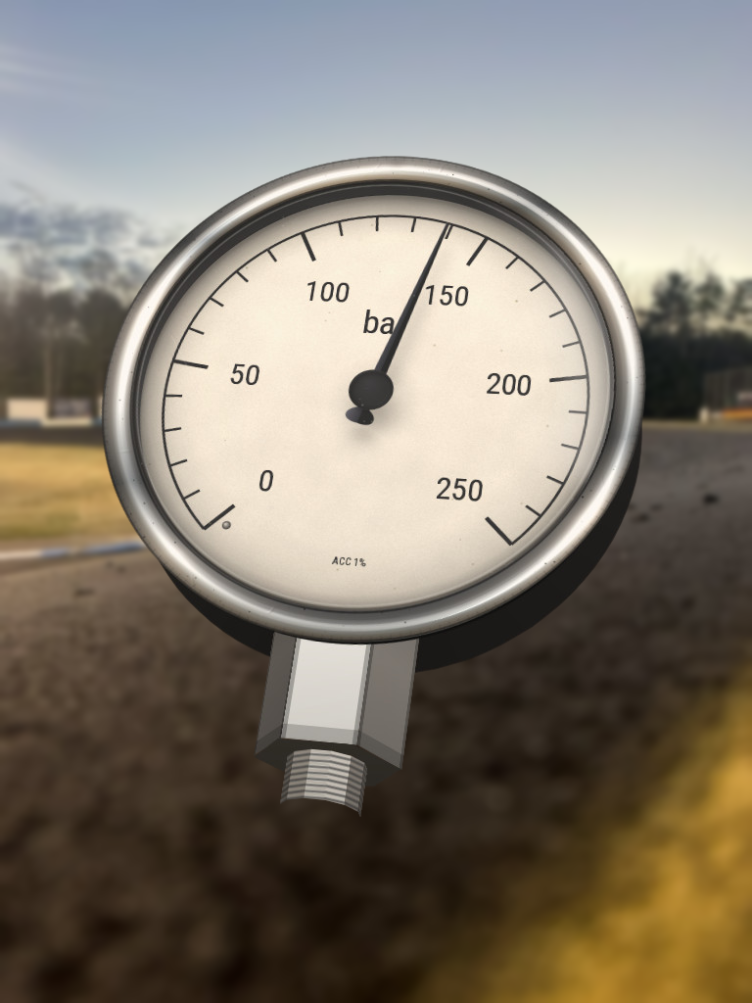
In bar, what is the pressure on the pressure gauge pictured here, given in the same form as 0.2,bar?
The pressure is 140,bar
